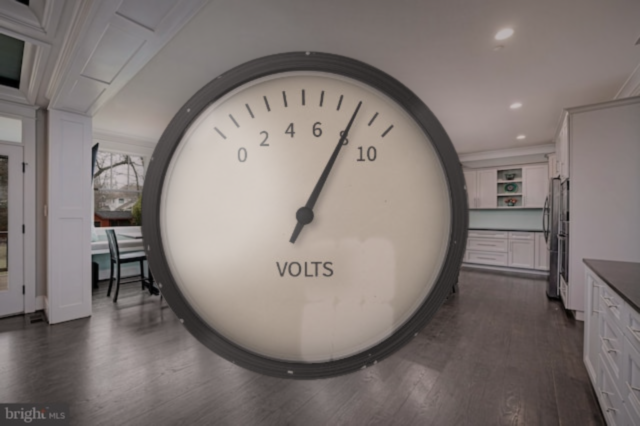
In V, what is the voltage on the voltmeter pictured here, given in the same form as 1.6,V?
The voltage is 8,V
